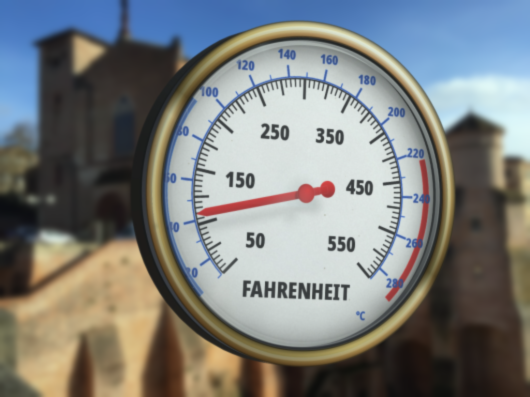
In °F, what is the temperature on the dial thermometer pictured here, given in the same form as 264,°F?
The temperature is 110,°F
